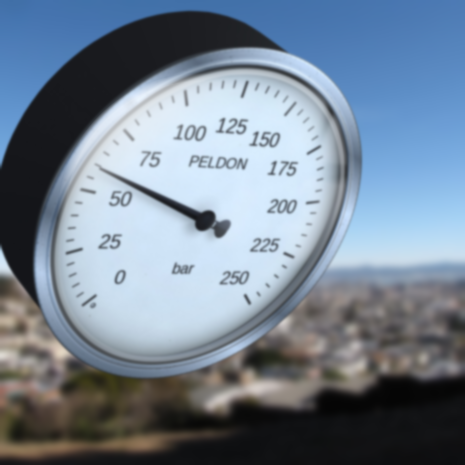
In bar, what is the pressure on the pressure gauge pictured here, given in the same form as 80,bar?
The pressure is 60,bar
